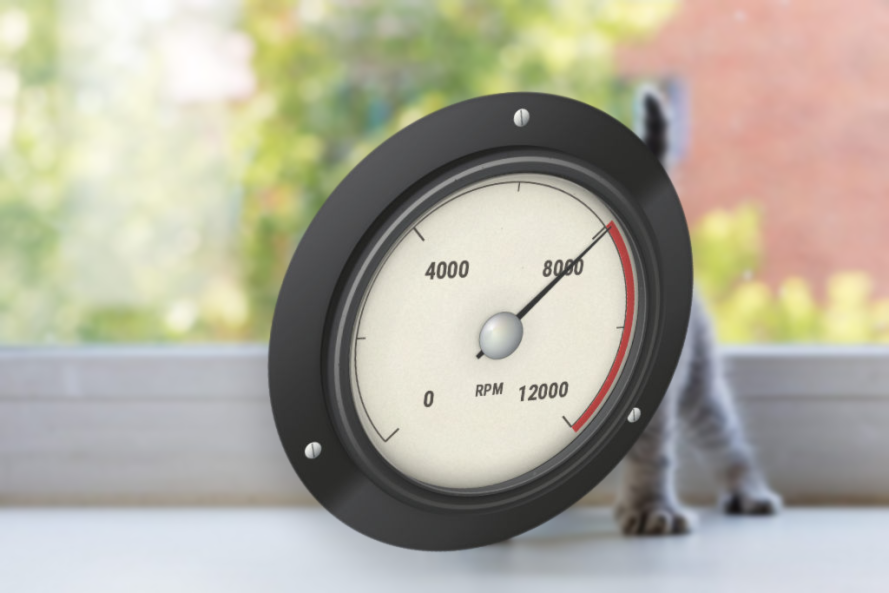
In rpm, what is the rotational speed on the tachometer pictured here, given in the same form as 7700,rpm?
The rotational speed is 8000,rpm
